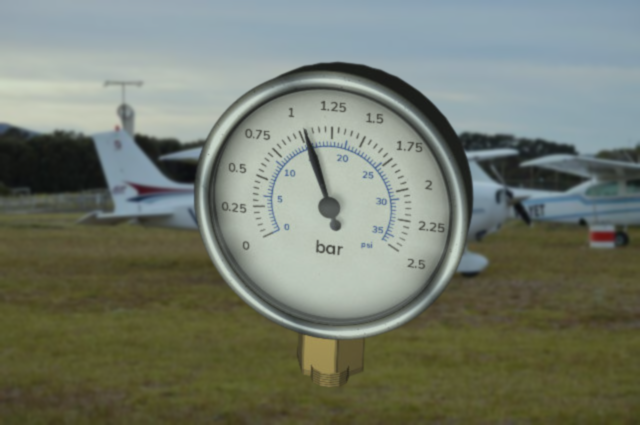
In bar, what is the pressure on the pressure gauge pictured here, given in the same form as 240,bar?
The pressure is 1.05,bar
